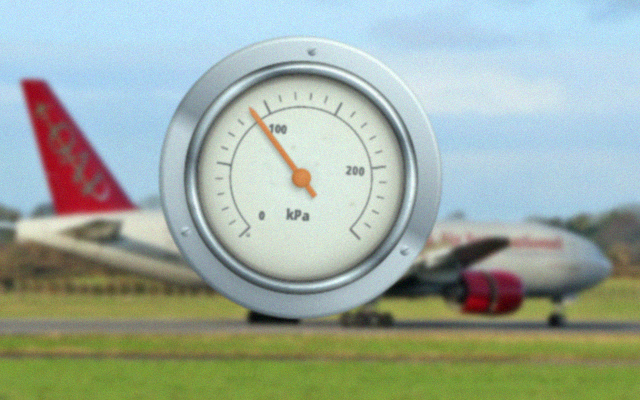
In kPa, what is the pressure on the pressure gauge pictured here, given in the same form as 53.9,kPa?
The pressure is 90,kPa
